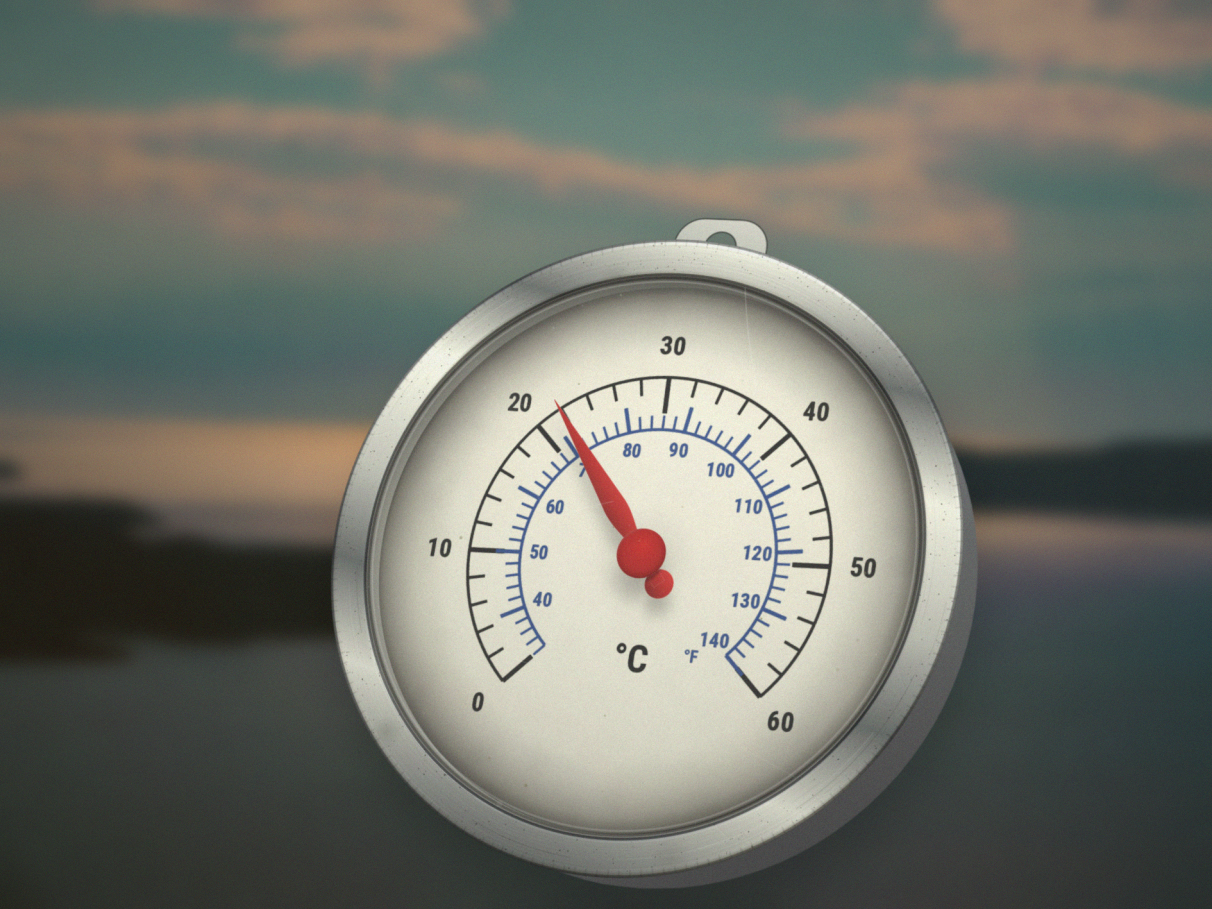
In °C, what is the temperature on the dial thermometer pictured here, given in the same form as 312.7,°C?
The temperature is 22,°C
